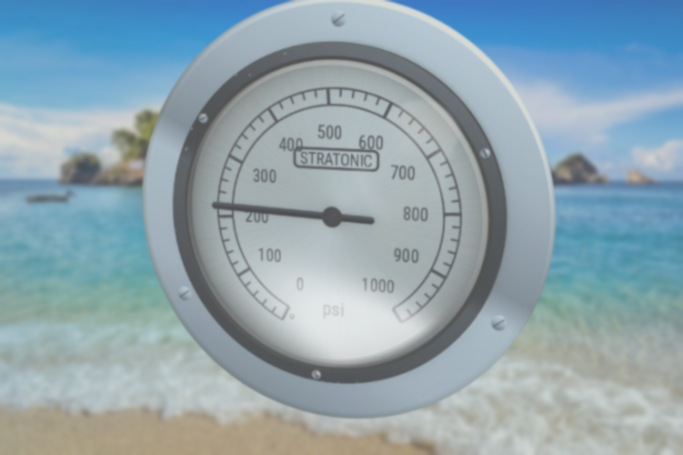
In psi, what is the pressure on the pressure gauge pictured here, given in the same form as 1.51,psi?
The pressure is 220,psi
